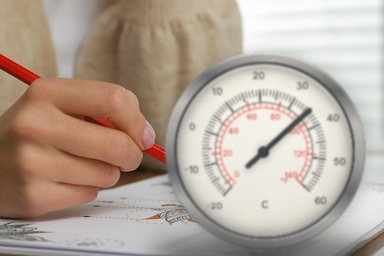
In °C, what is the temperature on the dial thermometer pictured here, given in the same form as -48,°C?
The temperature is 35,°C
